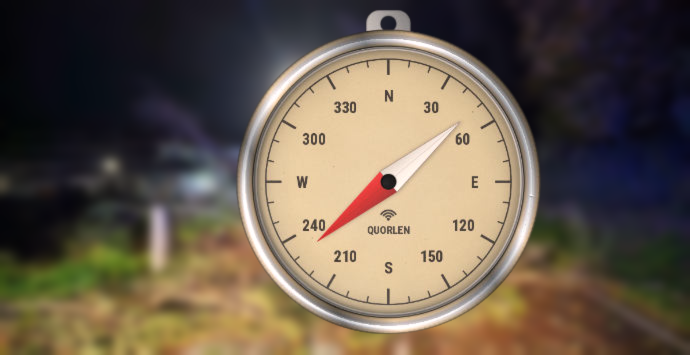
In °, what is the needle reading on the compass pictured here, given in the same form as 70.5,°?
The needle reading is 230,°
